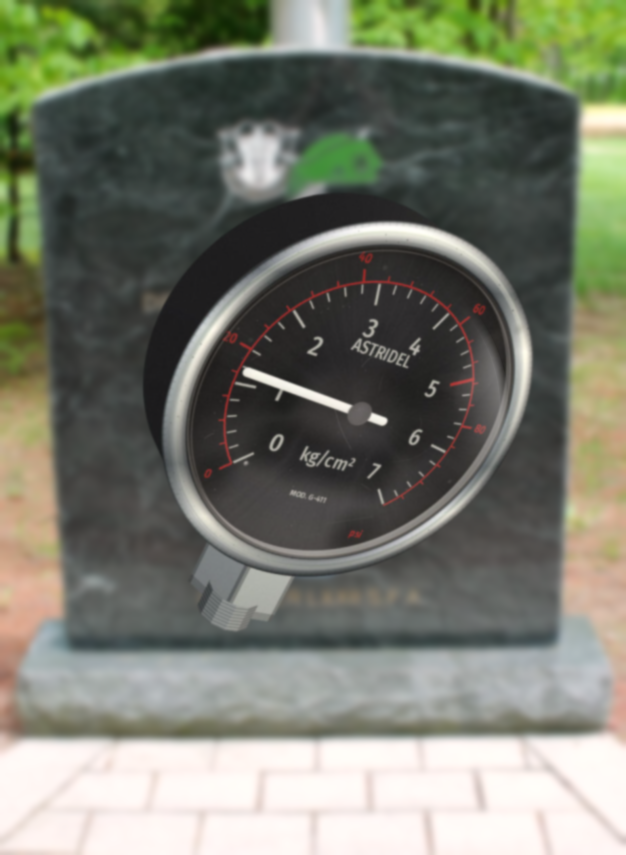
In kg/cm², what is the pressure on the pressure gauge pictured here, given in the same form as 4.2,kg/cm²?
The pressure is 1.2,kg/cm²
